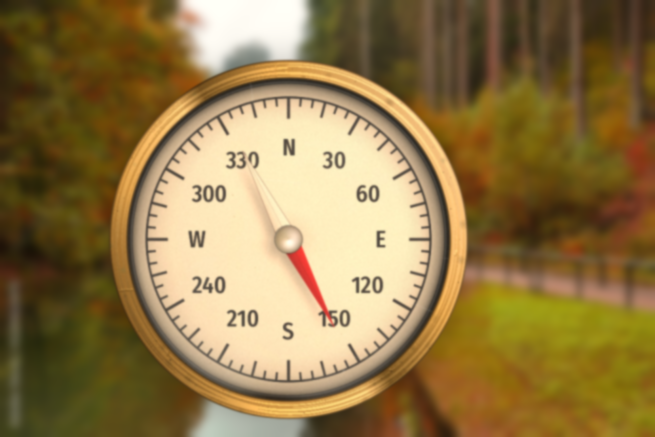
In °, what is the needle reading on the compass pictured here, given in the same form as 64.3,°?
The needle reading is 152.5,°
